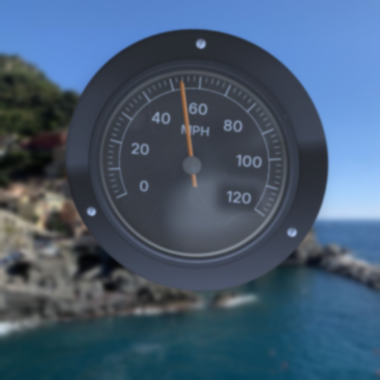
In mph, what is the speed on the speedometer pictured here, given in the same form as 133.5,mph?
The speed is 54,mph
